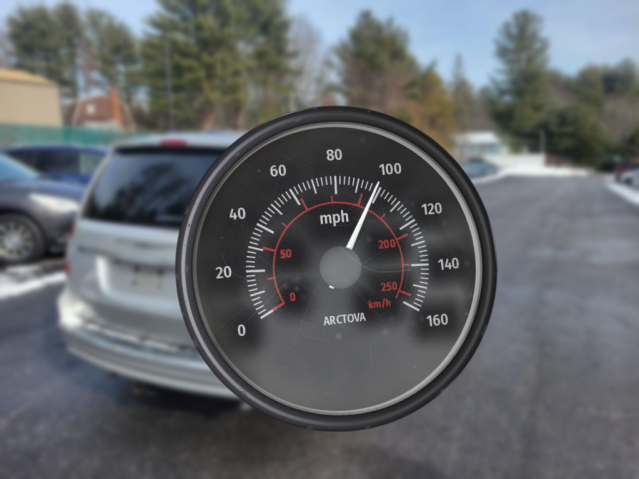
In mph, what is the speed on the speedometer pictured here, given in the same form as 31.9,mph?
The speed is 98,mph
